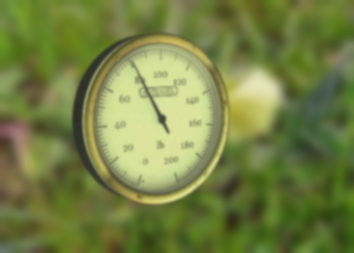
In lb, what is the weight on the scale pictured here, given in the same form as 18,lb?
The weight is 80,lb
